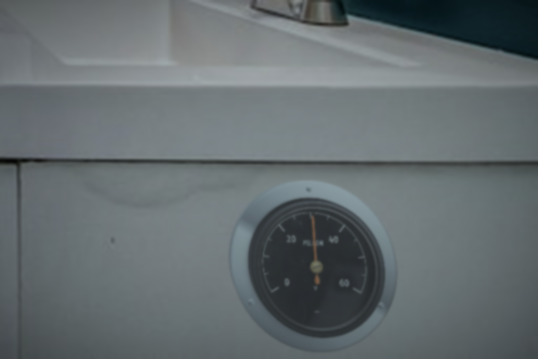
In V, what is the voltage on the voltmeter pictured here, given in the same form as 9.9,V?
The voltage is 30,V
